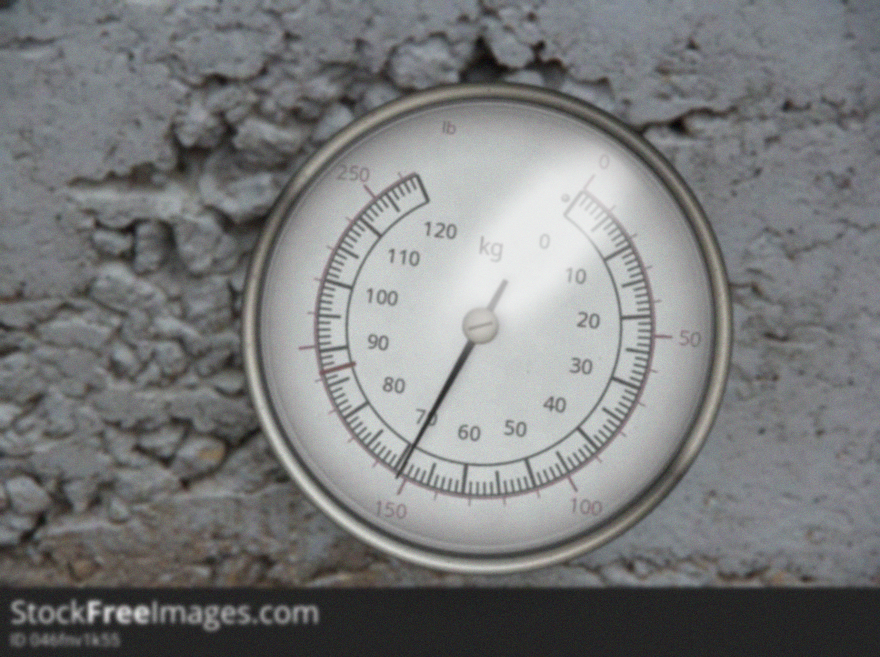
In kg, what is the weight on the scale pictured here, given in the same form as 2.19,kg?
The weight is 69,kg
